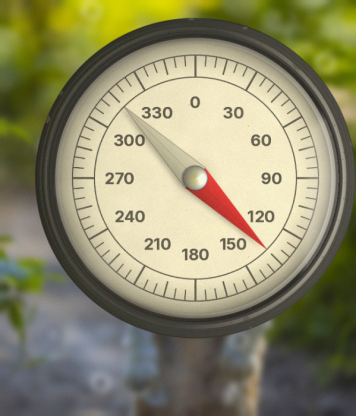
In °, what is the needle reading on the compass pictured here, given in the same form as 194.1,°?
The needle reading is 135,°
